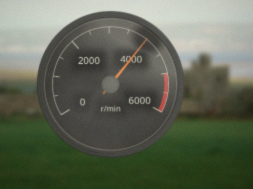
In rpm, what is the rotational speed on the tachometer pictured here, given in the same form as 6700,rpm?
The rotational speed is 4000,rpm
